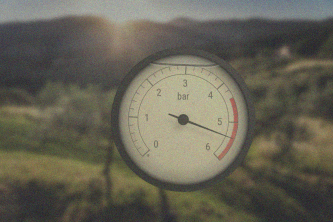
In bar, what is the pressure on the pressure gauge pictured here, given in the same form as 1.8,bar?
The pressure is 5.4,bar
